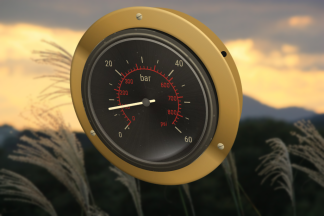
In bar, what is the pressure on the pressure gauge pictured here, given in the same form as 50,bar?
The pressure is 7.5,bar
